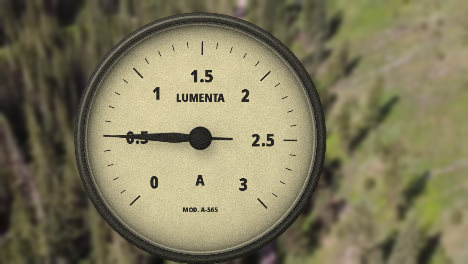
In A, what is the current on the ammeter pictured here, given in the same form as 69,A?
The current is 0.5,A
